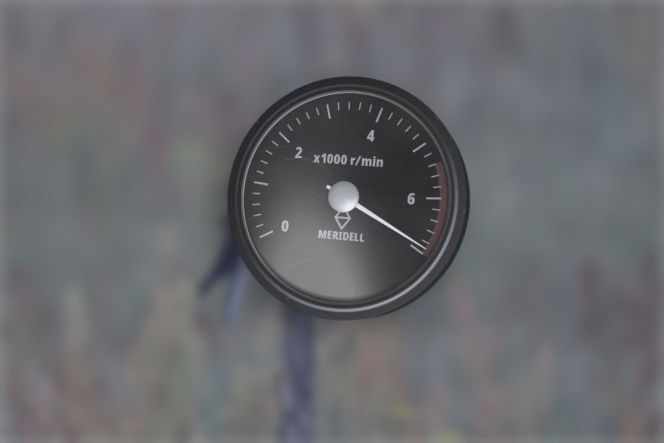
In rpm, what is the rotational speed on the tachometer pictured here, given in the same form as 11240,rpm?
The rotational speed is 6900,rpm
